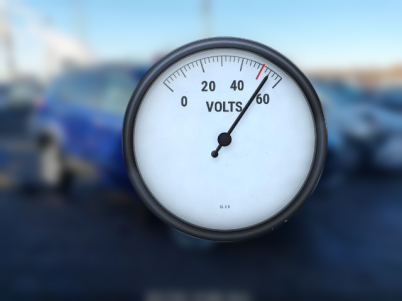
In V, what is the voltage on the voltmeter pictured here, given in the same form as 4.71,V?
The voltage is 54,V
